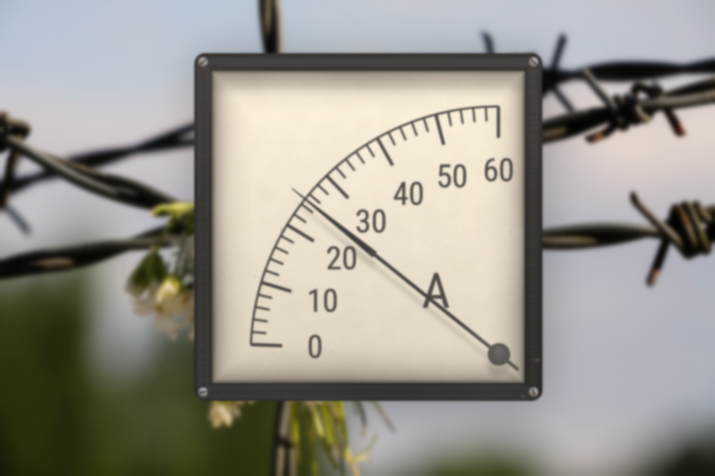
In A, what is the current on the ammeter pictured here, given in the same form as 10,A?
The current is 25,A
